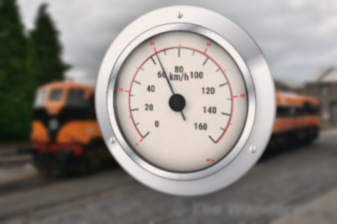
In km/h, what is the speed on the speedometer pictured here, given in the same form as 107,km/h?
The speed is 65,km/h
